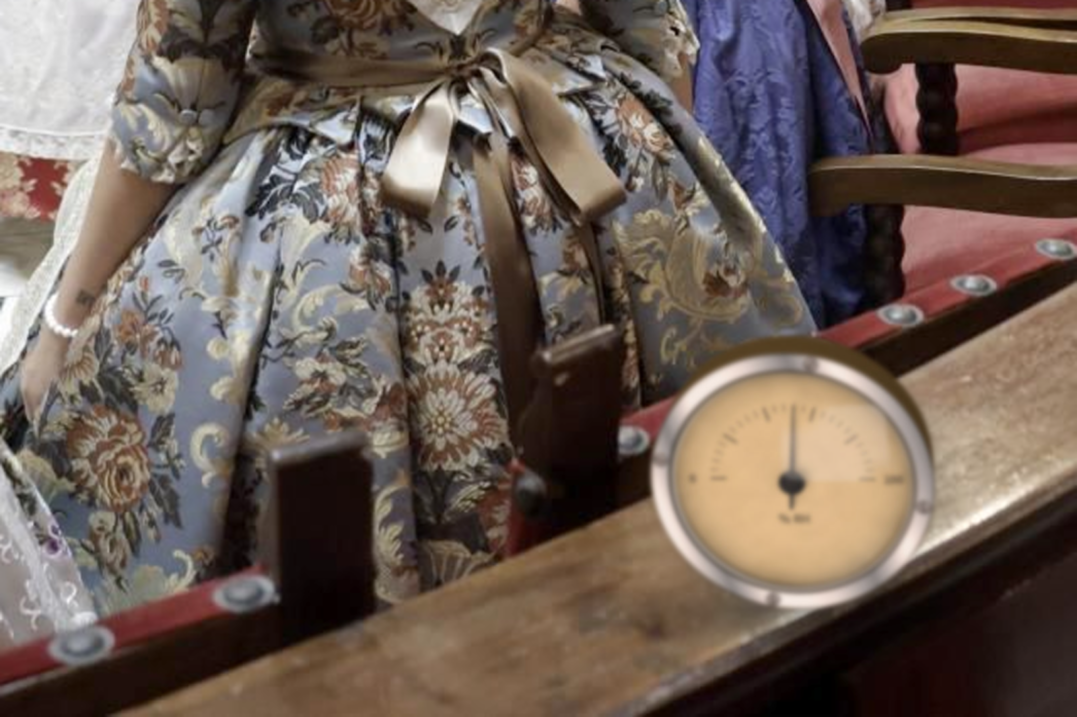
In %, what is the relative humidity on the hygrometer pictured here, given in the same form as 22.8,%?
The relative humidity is 52,%
